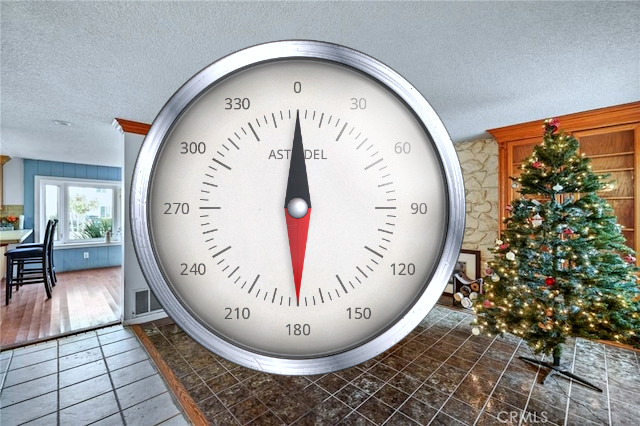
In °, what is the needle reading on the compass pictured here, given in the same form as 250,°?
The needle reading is 180,°
